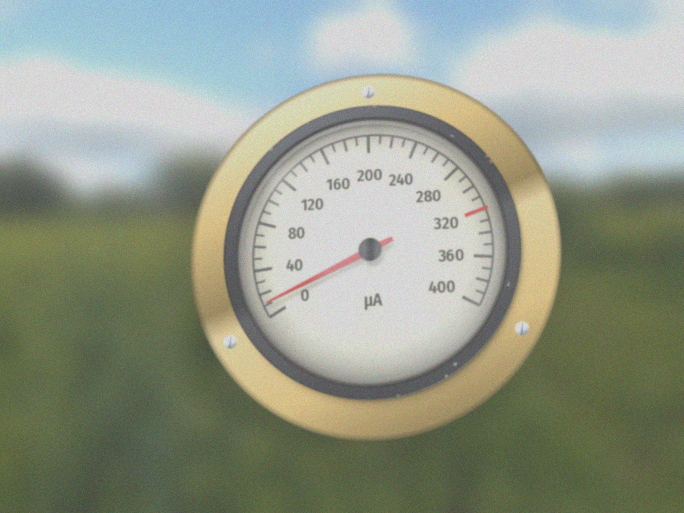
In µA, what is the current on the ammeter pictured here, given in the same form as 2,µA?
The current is 10,µA
